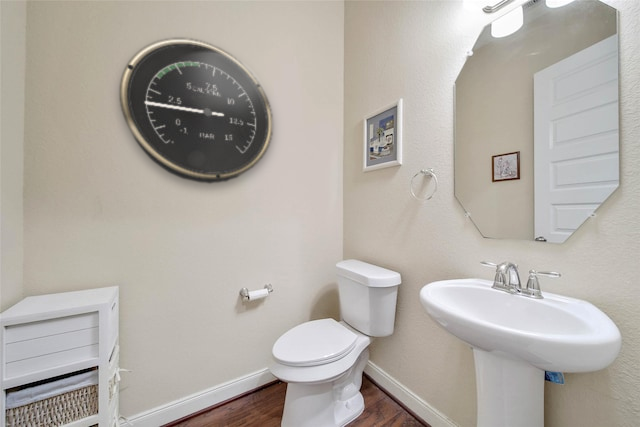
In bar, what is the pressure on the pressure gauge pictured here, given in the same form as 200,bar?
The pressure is 1.5,bar
